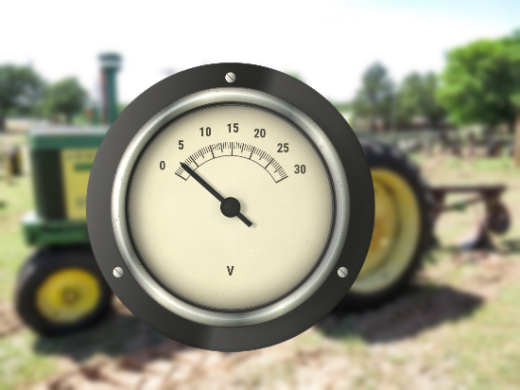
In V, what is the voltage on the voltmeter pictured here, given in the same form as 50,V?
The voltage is 2.5,V
